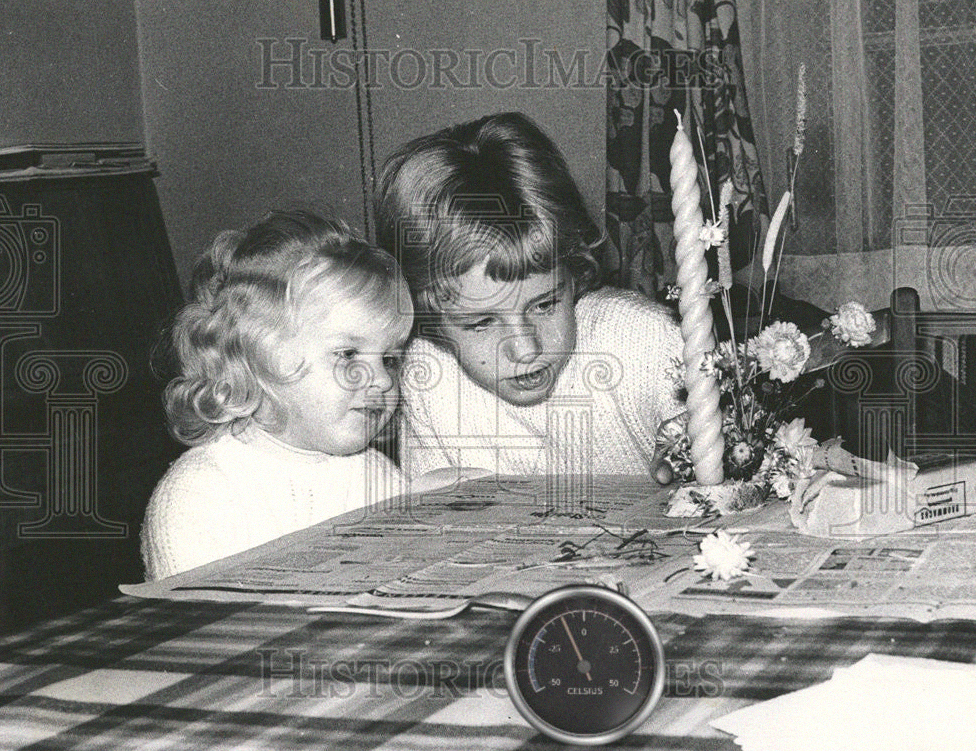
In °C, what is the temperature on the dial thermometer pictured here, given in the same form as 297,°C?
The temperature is -10,°C
